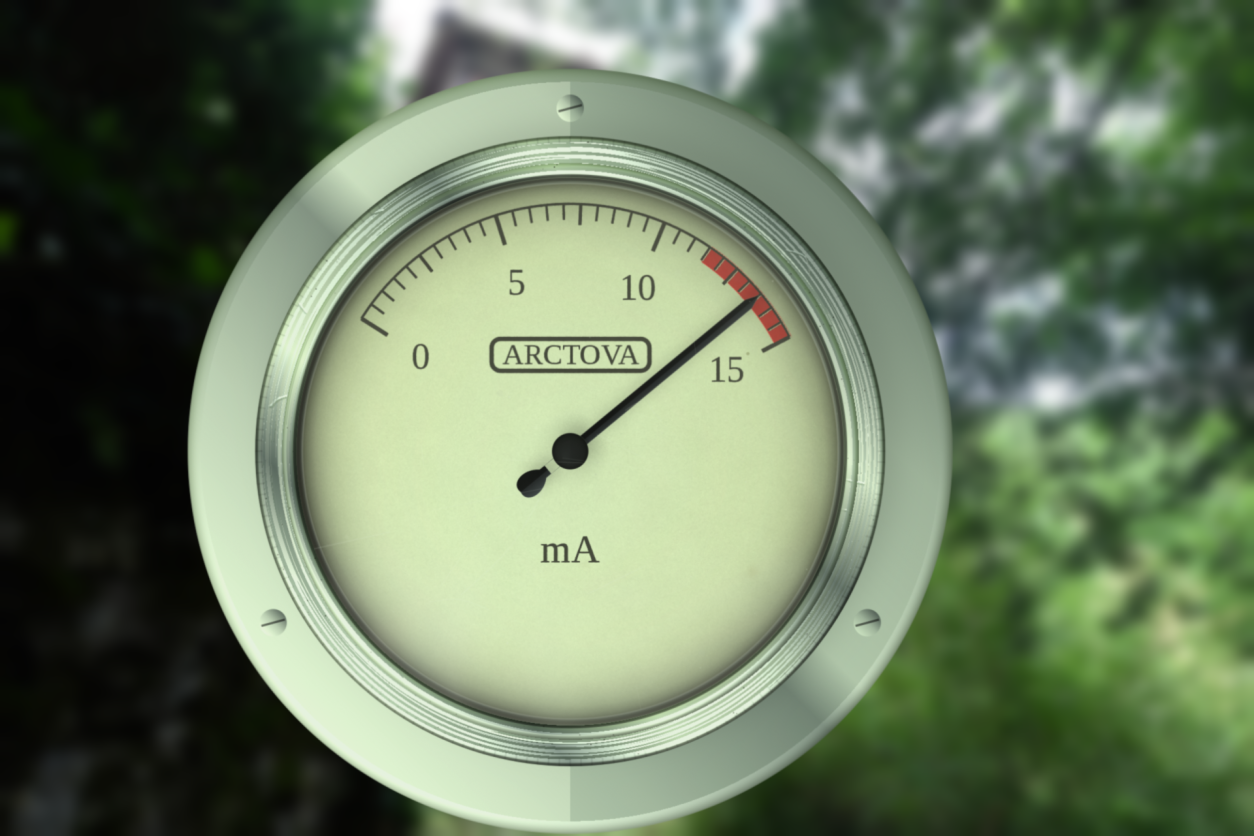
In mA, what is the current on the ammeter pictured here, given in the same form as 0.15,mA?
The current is 13.5,mA
